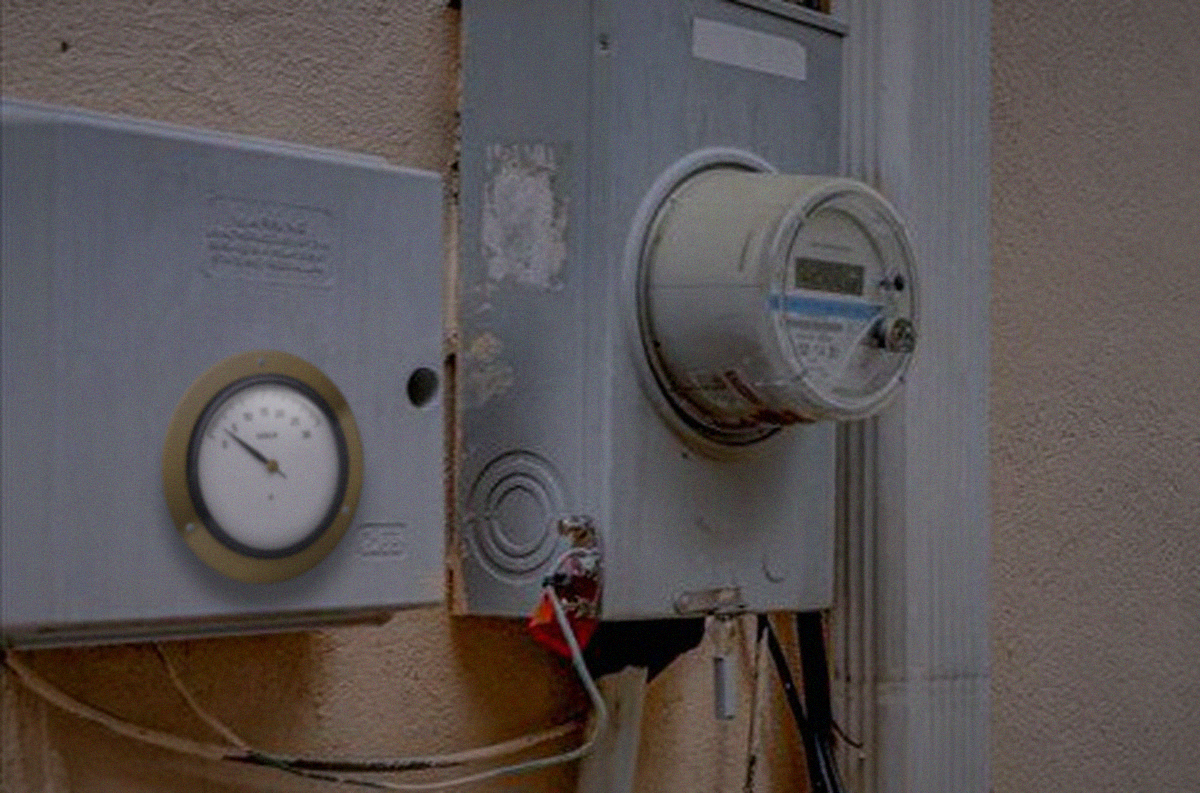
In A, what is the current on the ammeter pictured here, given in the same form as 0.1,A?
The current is 2.5,A
